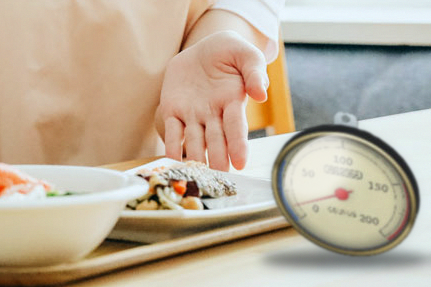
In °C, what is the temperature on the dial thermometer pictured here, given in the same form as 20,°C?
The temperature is 12.5,°C
